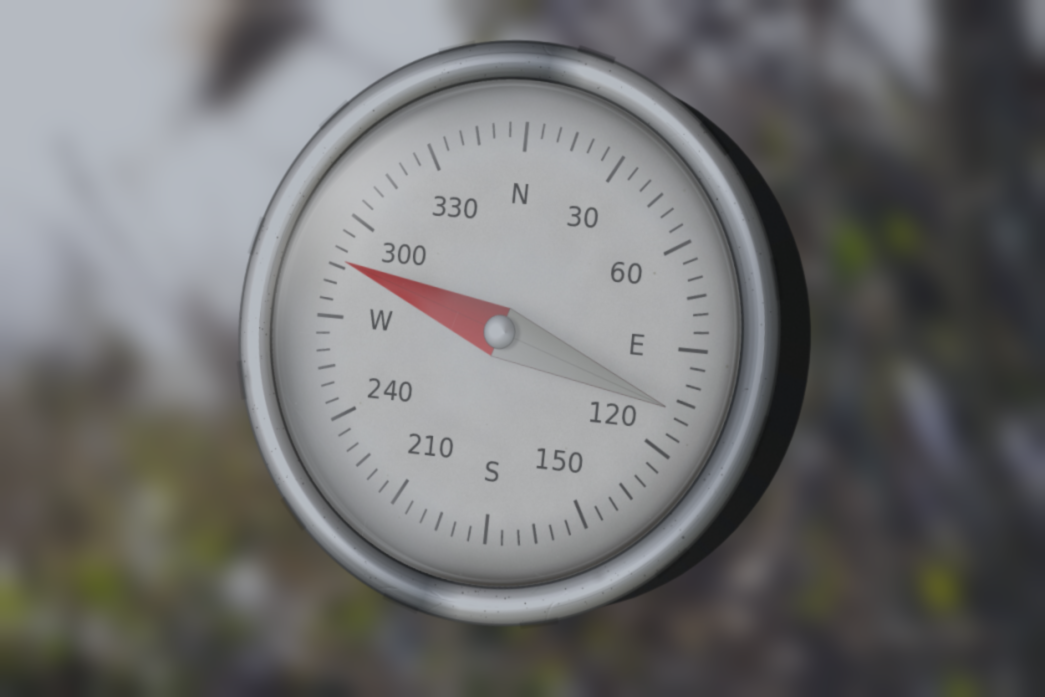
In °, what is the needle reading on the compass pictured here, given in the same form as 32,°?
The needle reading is 287.5,°
